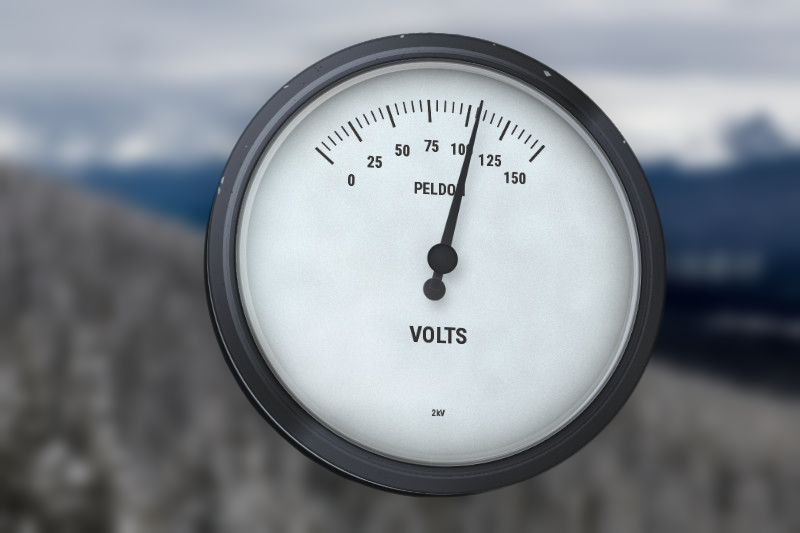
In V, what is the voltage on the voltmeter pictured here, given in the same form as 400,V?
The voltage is 105,V
